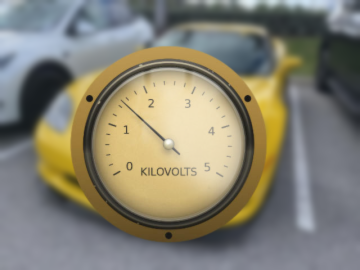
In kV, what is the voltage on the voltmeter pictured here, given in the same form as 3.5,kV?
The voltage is 1.5,kV
